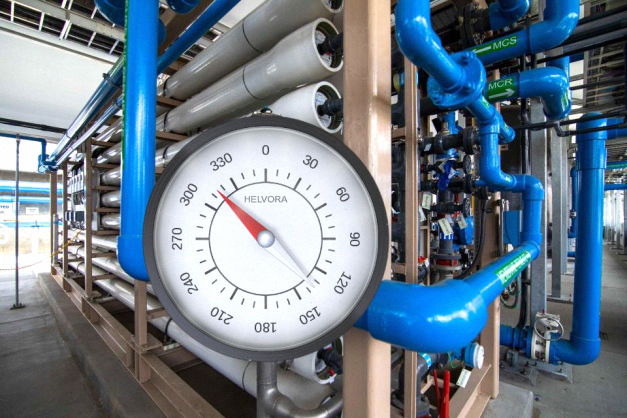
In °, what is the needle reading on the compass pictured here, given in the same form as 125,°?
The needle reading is 315,°
